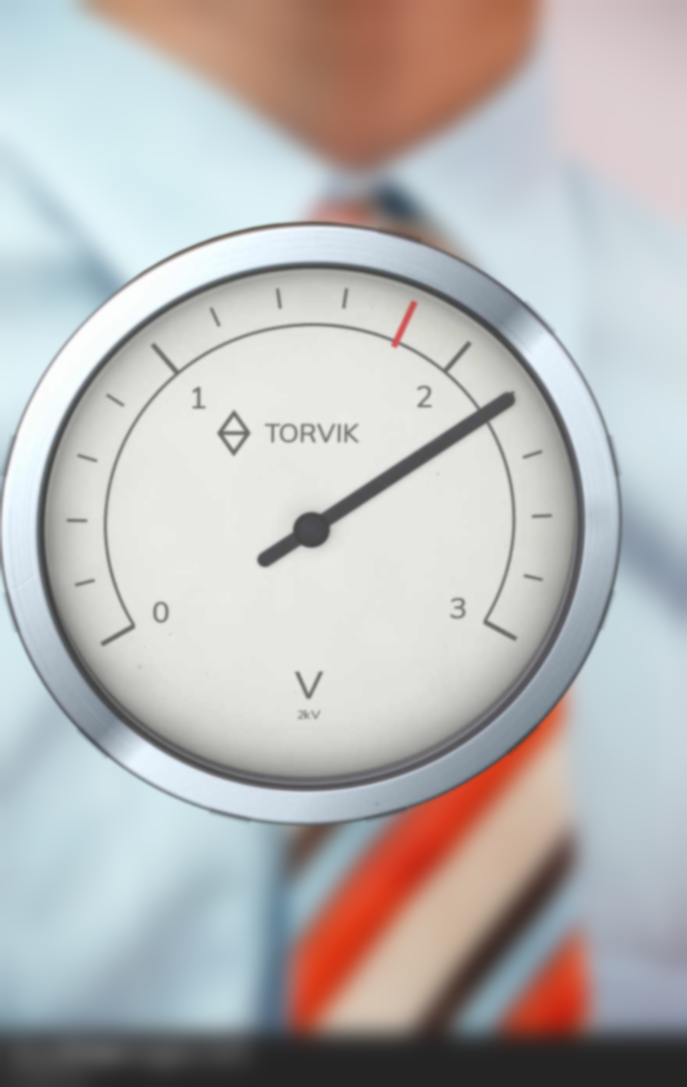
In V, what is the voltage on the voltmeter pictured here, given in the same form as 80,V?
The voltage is 2.2,V
